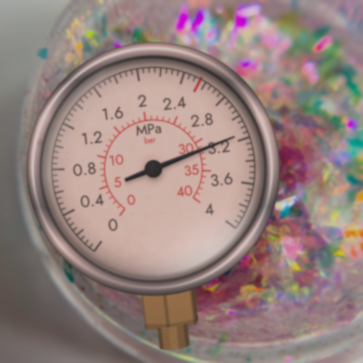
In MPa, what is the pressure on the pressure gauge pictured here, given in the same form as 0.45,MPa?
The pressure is 3.15,MPa
